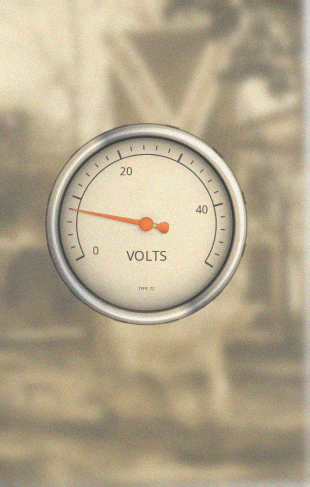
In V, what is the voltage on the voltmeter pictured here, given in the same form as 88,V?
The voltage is 8,V
